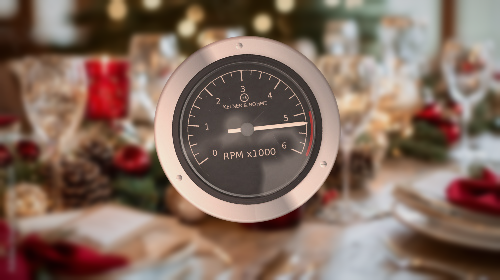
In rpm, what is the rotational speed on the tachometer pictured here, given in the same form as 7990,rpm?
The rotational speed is 5250,rpm
